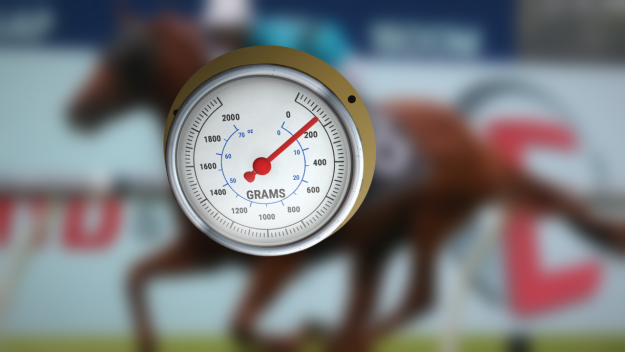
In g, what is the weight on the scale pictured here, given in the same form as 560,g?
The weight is 140,g
